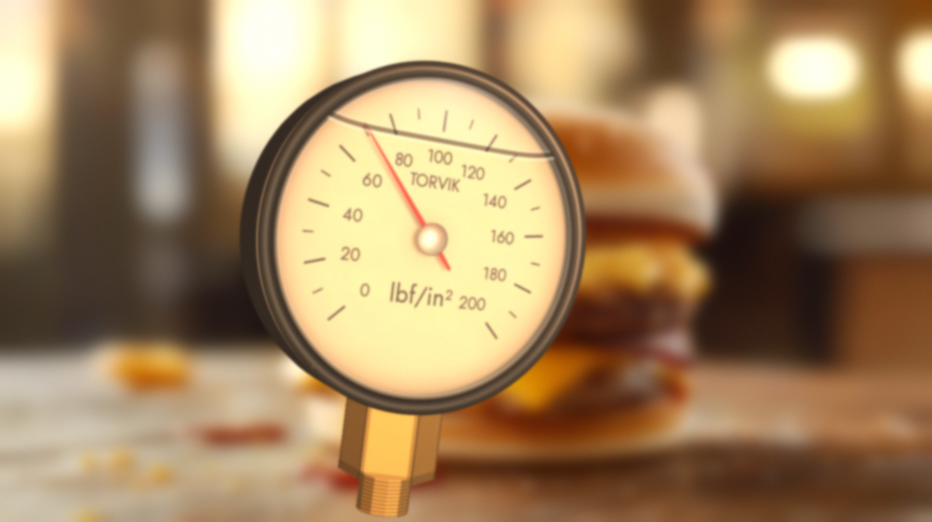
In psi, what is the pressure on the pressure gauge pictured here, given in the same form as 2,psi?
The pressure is 70,psi
